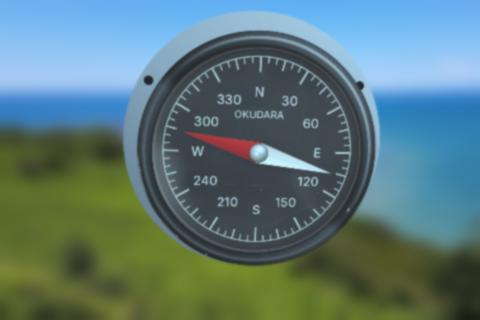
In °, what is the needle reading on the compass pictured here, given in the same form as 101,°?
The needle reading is 285,°
